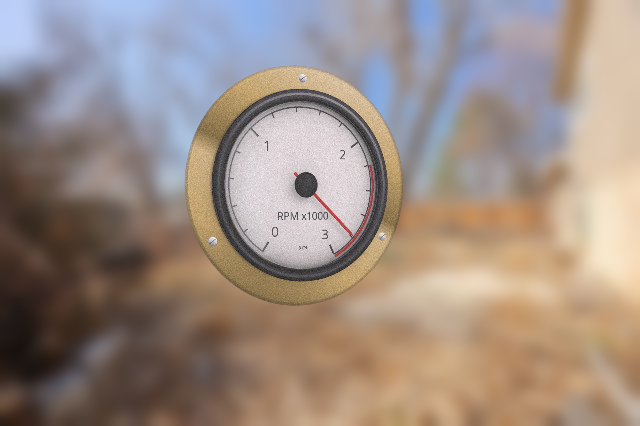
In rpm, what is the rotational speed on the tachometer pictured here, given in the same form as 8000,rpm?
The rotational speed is 2800,rpm
